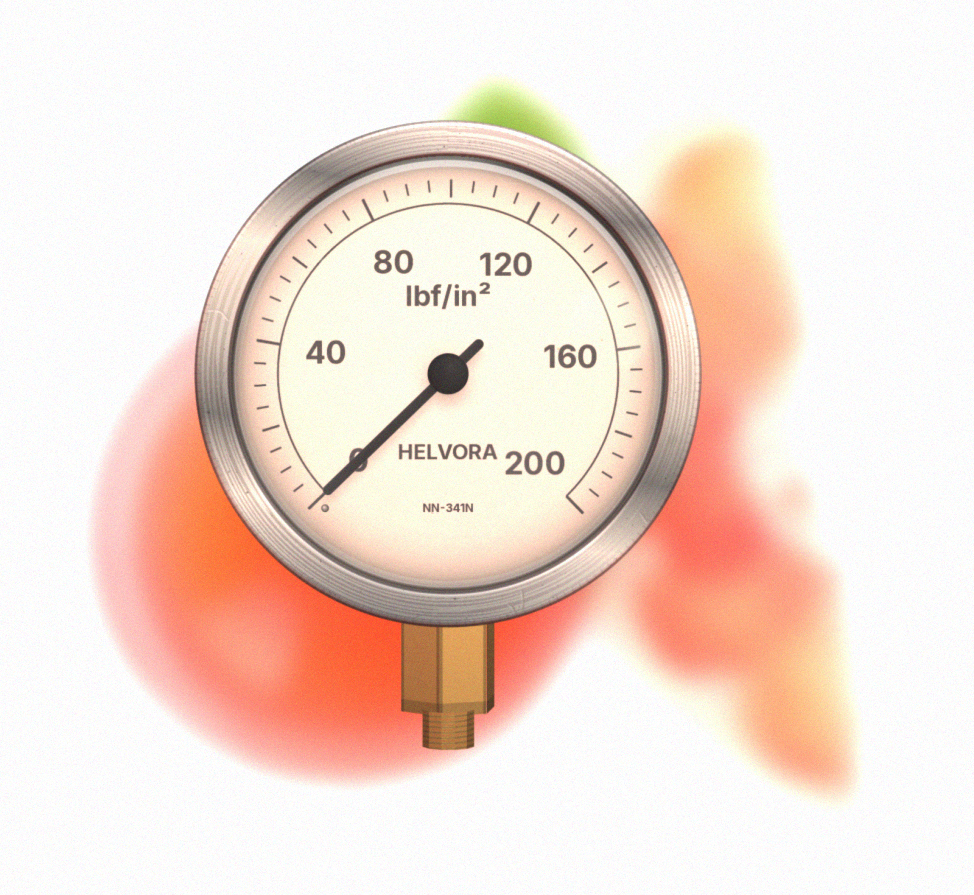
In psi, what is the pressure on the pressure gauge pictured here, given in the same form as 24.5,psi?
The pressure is 0,psi
